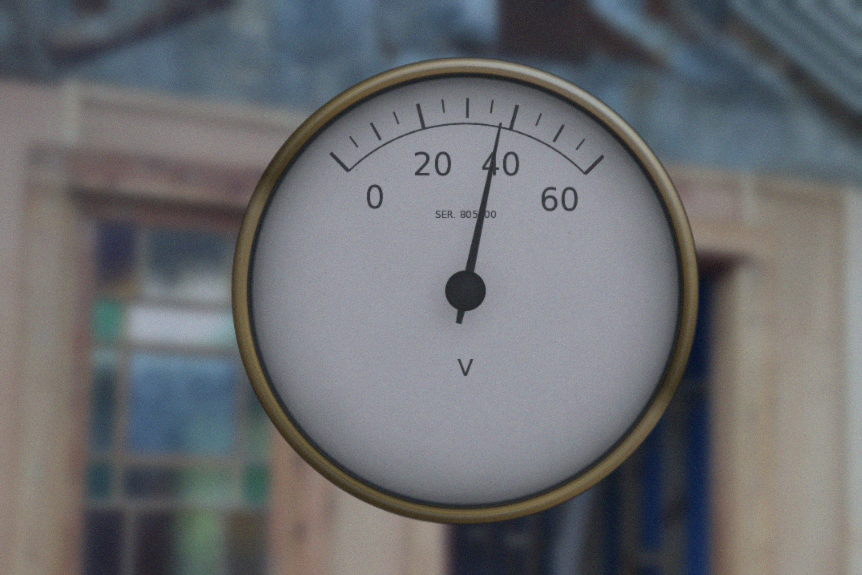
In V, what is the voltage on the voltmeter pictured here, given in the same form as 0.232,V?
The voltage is 37.5,V
